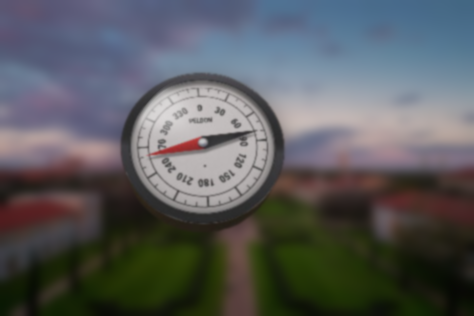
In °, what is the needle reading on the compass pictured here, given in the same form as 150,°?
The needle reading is 260,°
